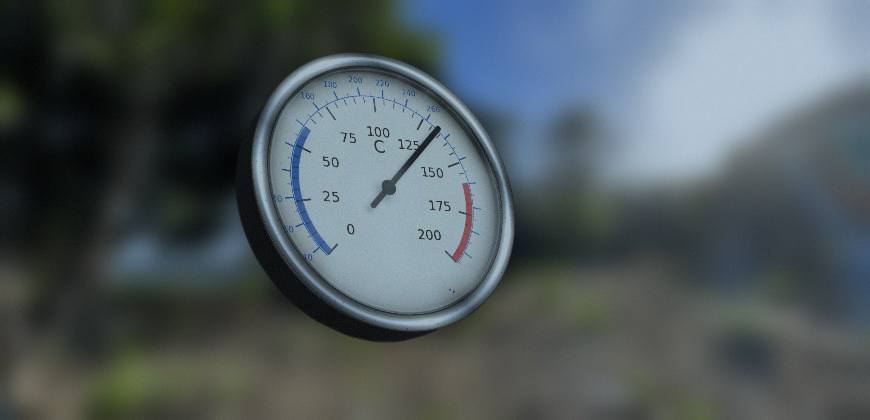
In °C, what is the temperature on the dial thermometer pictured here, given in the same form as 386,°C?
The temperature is 132.5,°C
